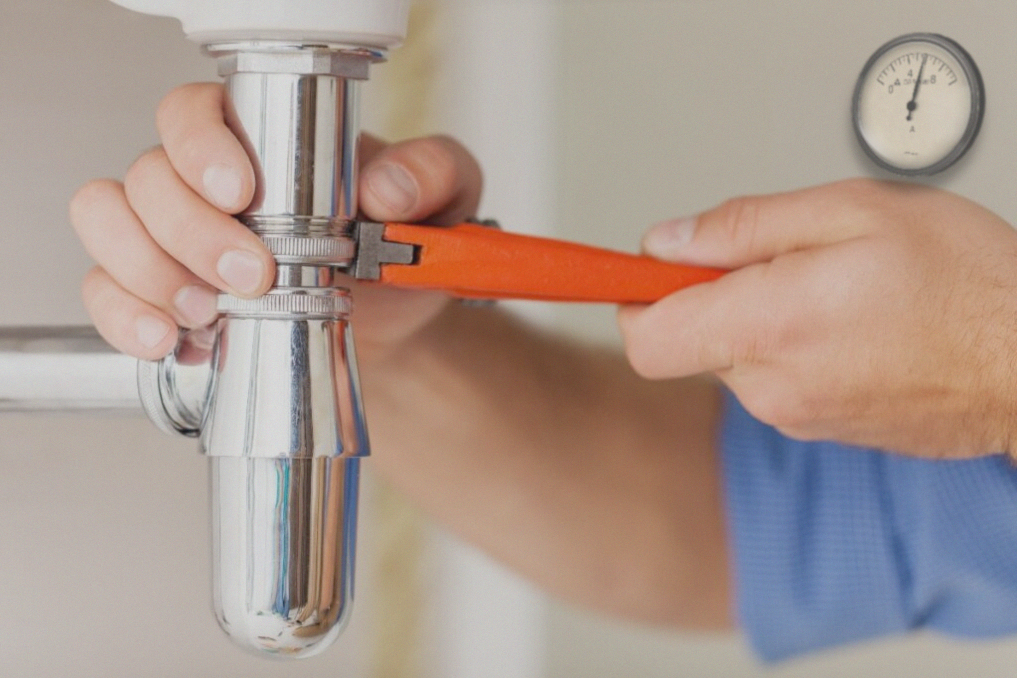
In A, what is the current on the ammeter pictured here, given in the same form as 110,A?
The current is 6,A
